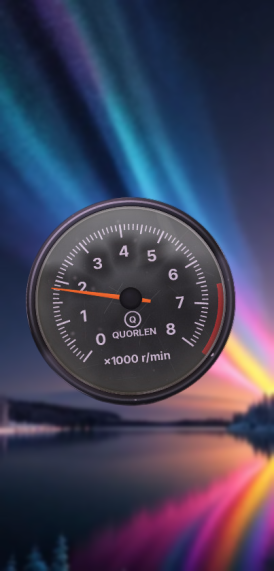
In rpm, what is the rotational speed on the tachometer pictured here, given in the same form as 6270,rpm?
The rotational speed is 1800,rpm
